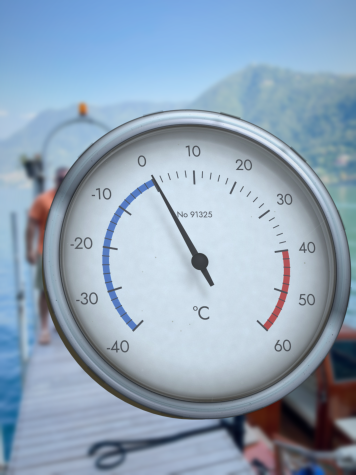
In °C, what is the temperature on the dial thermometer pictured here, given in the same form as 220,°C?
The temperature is 0,°C
